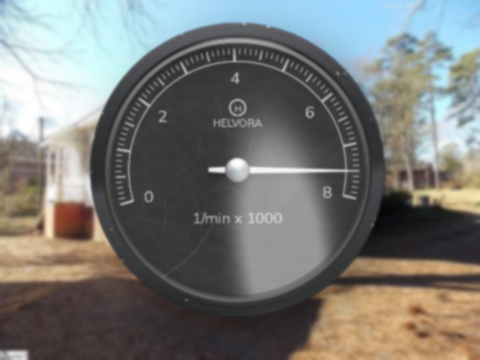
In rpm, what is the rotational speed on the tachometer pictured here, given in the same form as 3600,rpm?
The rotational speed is 7500,rpm
